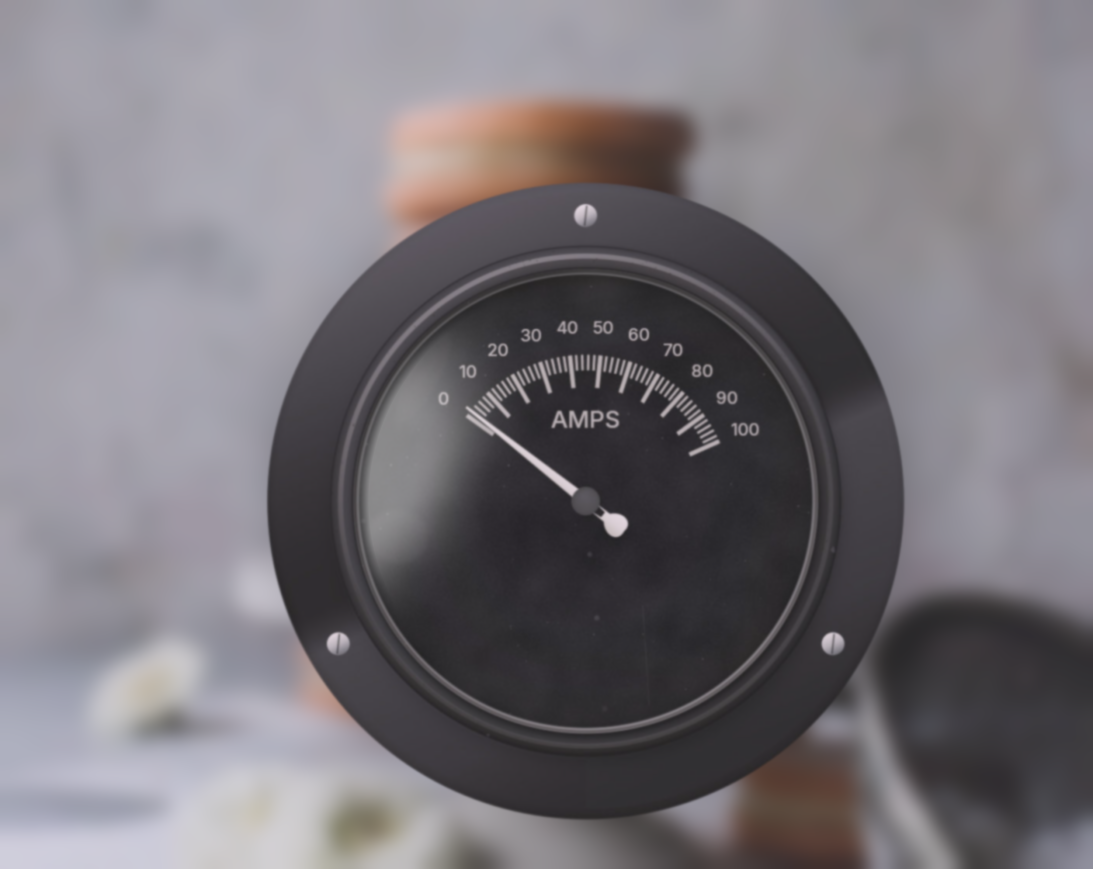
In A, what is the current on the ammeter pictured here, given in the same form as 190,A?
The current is 2,A
